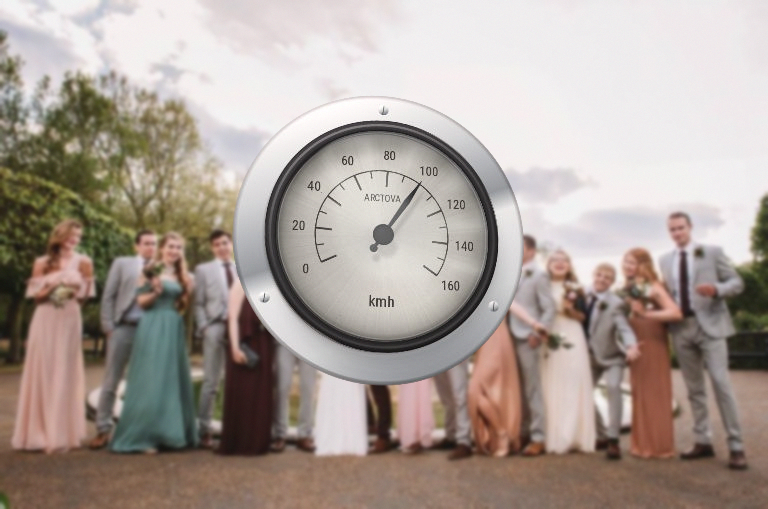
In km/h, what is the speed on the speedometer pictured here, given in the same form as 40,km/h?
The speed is 100,km/h
